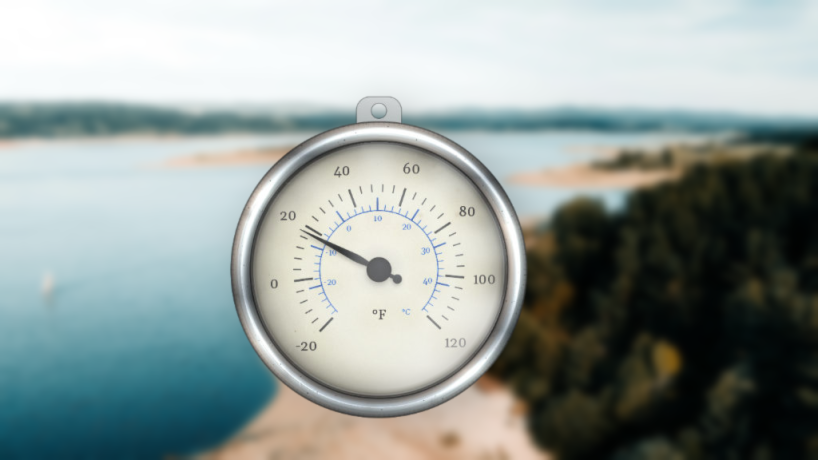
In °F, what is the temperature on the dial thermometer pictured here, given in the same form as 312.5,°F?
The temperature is 18,°F
